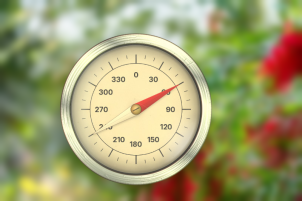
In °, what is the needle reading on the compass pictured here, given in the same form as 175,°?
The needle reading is 60,°
